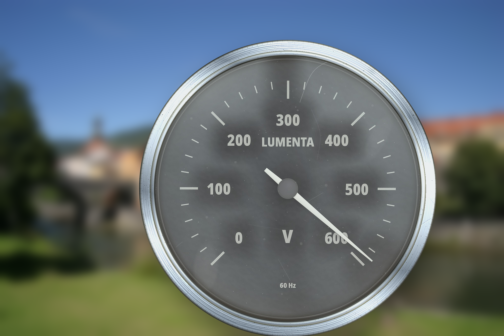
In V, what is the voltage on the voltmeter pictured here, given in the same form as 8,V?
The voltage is 590,V
